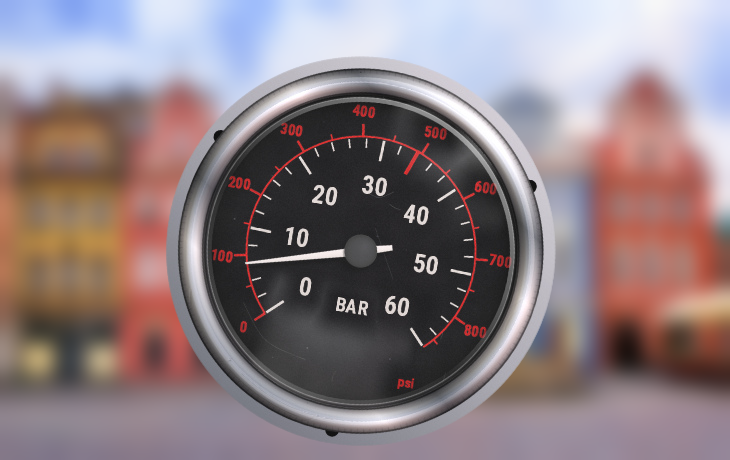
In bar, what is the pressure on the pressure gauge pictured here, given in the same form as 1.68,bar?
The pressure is 6,bar
